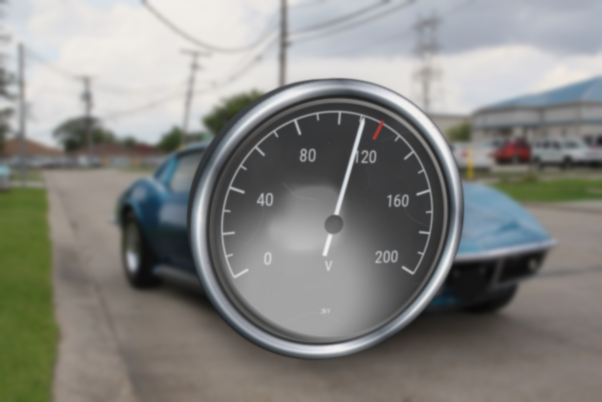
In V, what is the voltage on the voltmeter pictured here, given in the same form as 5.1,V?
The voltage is 110,V
